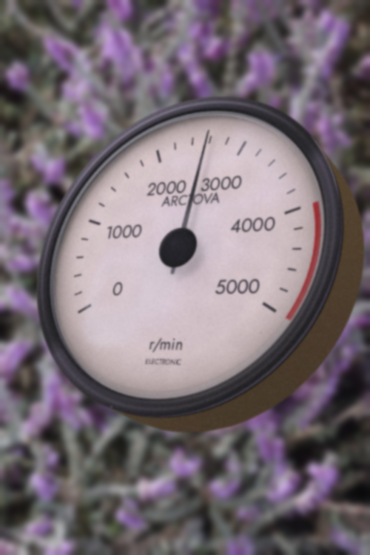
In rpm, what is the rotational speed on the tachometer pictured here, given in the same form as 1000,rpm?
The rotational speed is 2600,rpm
